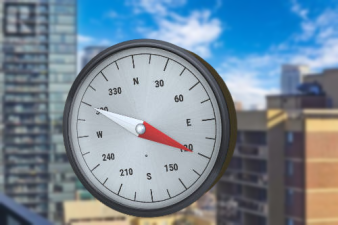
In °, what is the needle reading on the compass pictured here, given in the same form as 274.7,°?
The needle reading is 120,°
